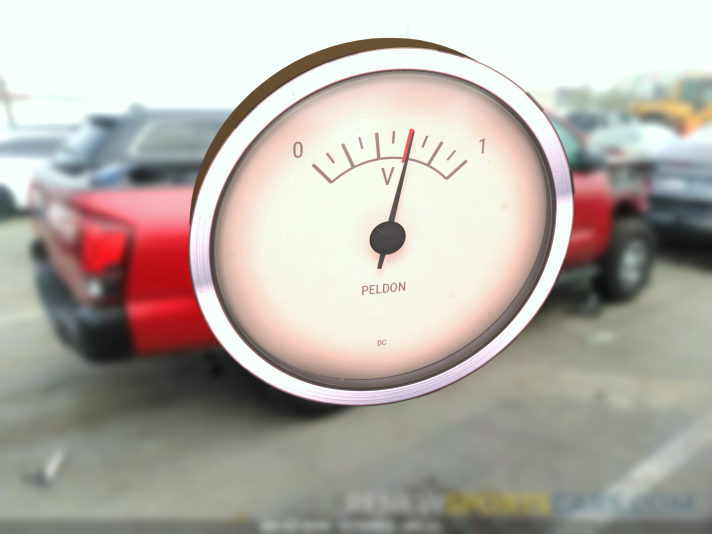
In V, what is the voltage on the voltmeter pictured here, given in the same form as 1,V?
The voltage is 0.6,V
